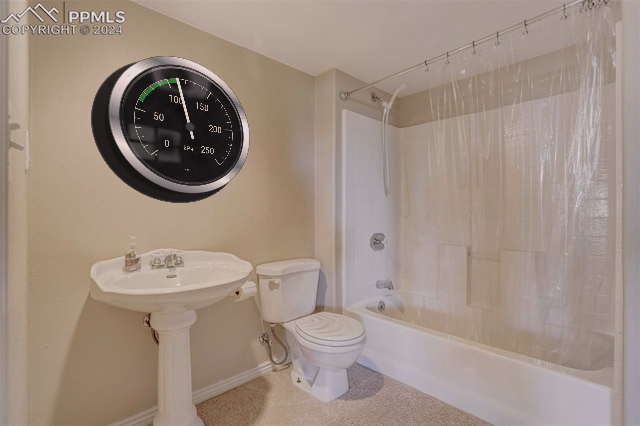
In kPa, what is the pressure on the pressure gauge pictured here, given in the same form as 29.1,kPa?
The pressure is 110,kPa
